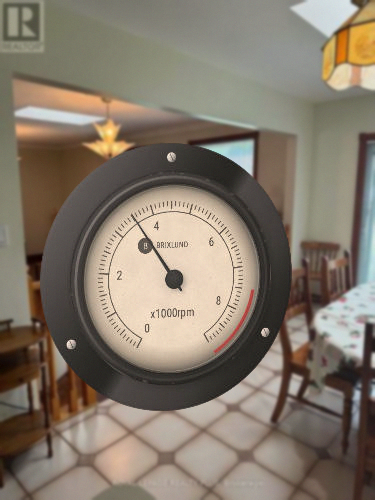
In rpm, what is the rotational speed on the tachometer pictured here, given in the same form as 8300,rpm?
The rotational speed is 3500,rpm
